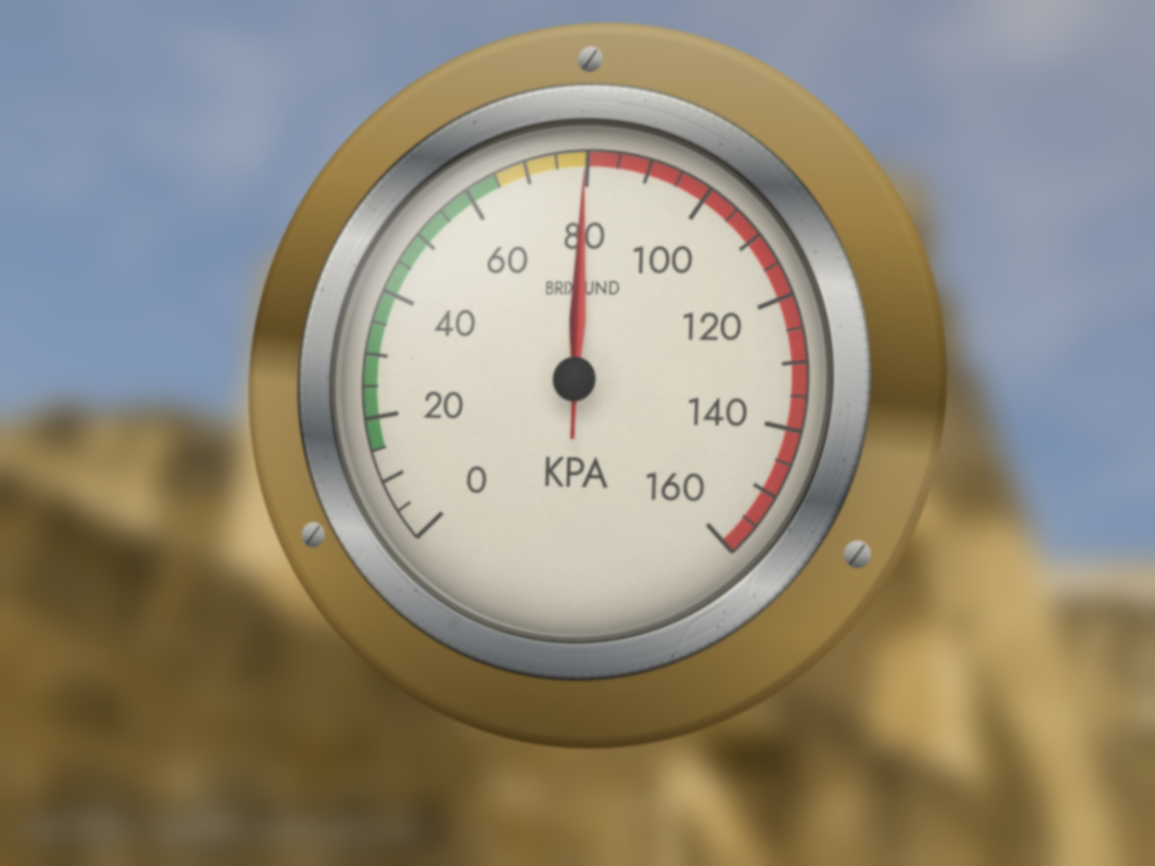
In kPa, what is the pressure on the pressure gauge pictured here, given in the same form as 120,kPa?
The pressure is 80,kPa
